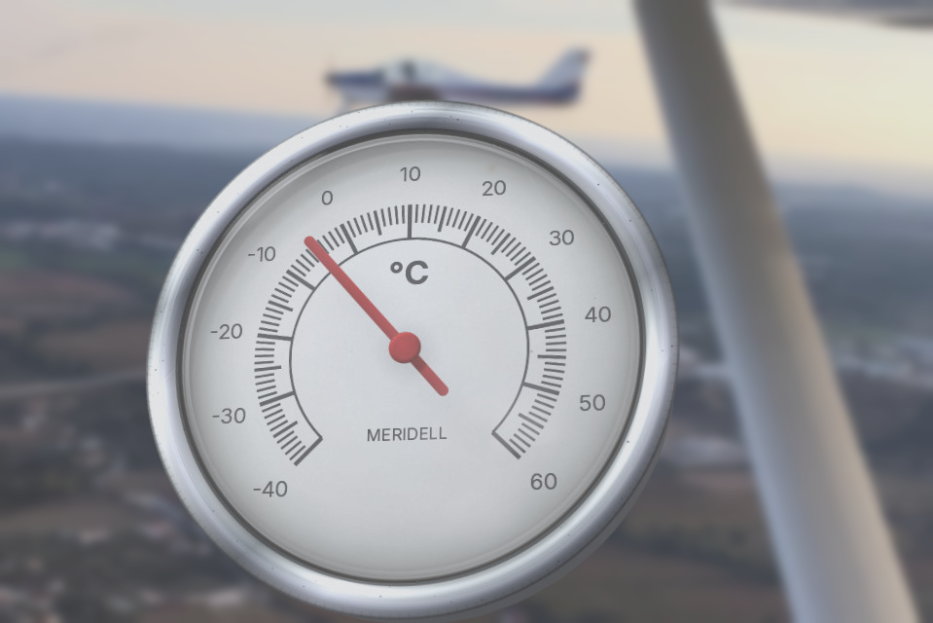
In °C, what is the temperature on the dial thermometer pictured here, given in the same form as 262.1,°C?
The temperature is -5,°C
